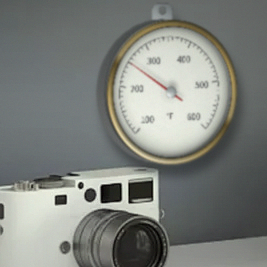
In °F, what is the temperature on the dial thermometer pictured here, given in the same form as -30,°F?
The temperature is 250,°F
